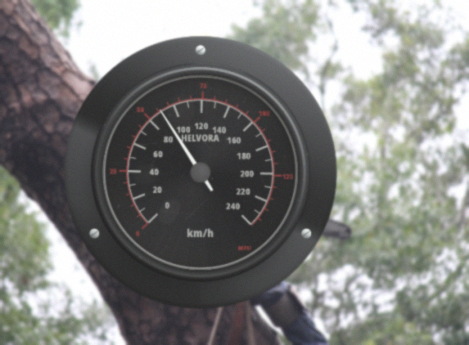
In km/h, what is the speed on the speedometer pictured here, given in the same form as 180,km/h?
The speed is 90,km/h
